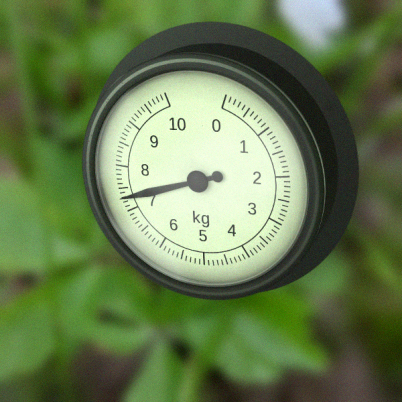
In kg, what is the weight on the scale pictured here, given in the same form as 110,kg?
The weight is 7.3,kg
